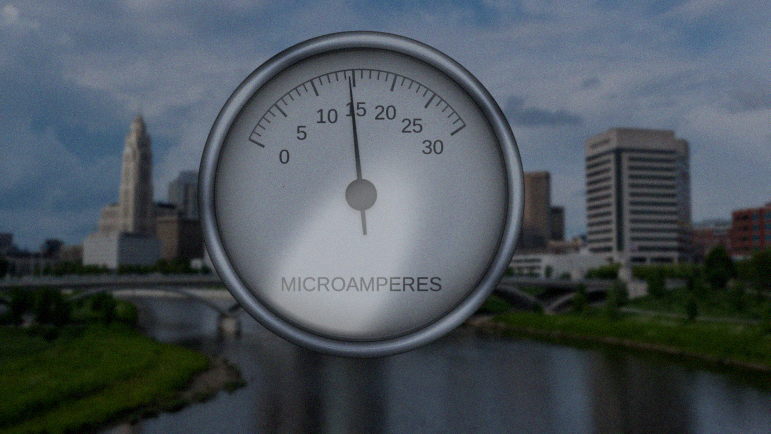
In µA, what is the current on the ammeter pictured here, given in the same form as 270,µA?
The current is 14.5,µA
